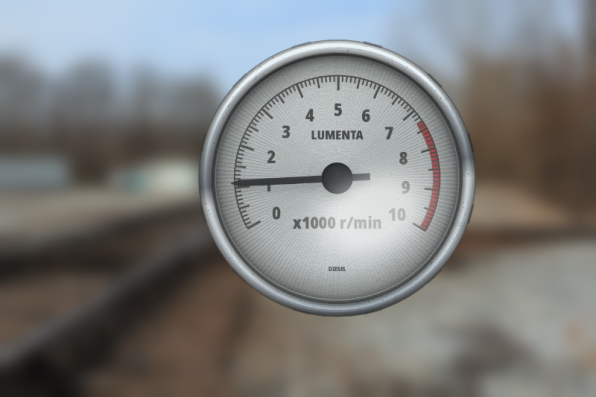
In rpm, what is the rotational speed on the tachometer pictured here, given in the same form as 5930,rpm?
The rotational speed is 1100,rpm
